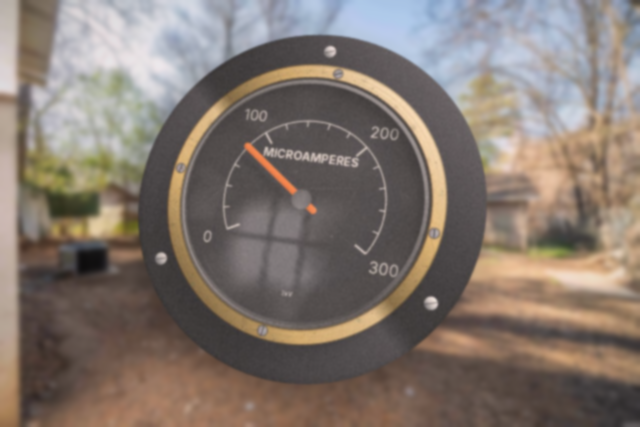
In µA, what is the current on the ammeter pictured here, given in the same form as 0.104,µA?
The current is 80,µA
